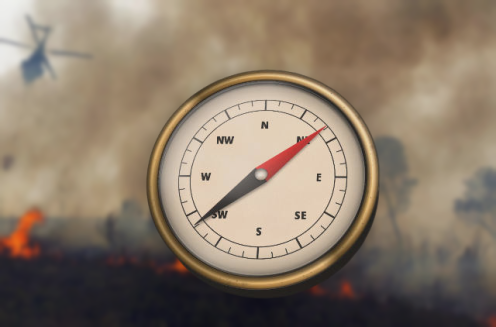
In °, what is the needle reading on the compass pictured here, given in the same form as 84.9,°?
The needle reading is 50,°
